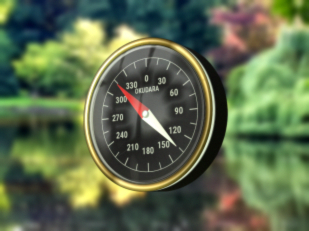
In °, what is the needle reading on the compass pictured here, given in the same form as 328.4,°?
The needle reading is 315,°
